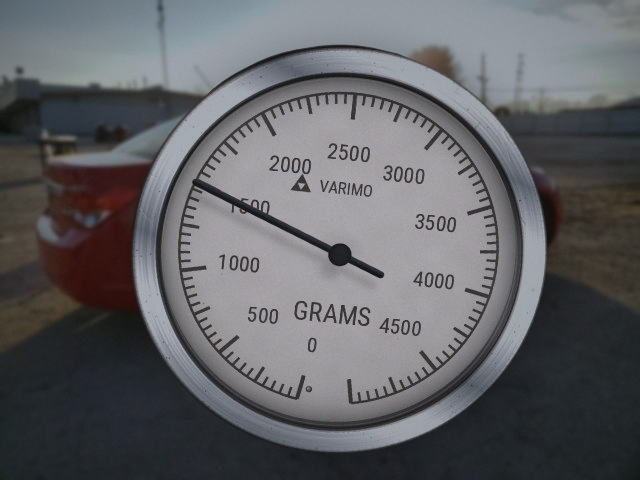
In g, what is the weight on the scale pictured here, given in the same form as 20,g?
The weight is 1500,g
